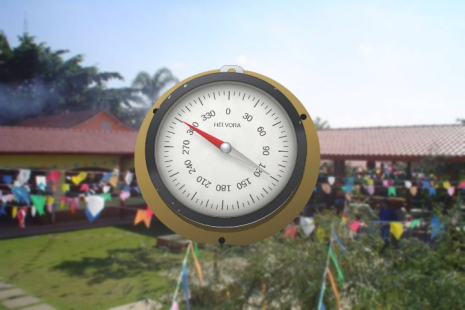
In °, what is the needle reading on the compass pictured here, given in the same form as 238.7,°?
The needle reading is 300,°
